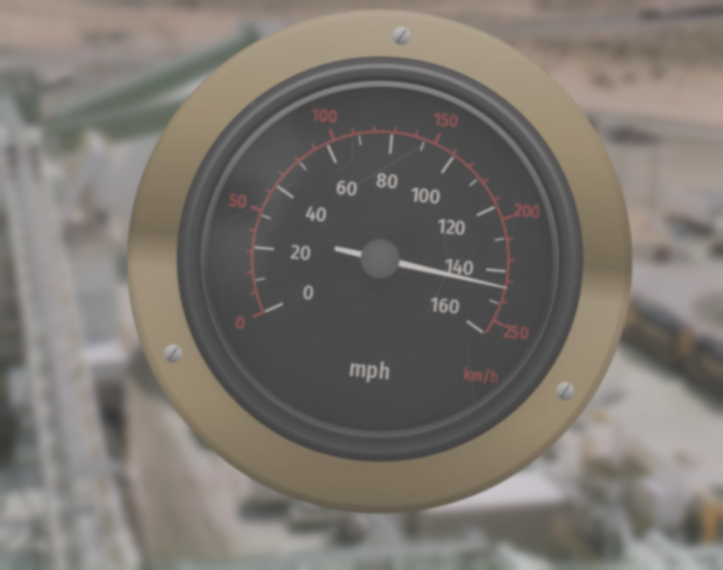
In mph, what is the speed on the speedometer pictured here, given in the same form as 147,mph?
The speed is 145,mph
